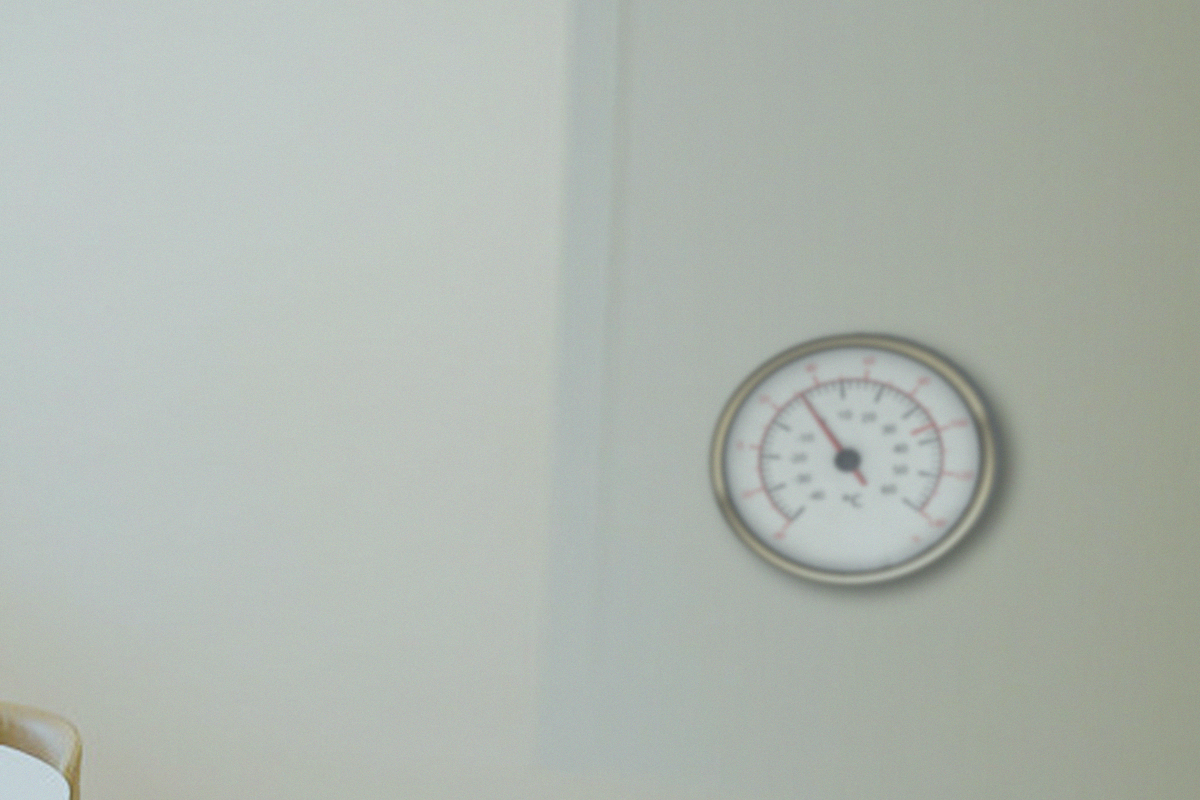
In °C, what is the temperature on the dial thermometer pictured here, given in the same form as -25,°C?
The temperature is 0,°C
